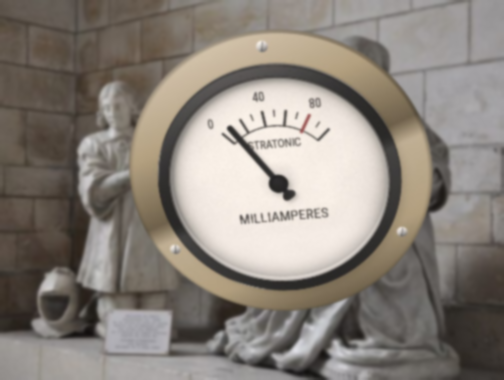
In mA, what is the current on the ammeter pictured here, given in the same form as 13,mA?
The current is 10,mA
